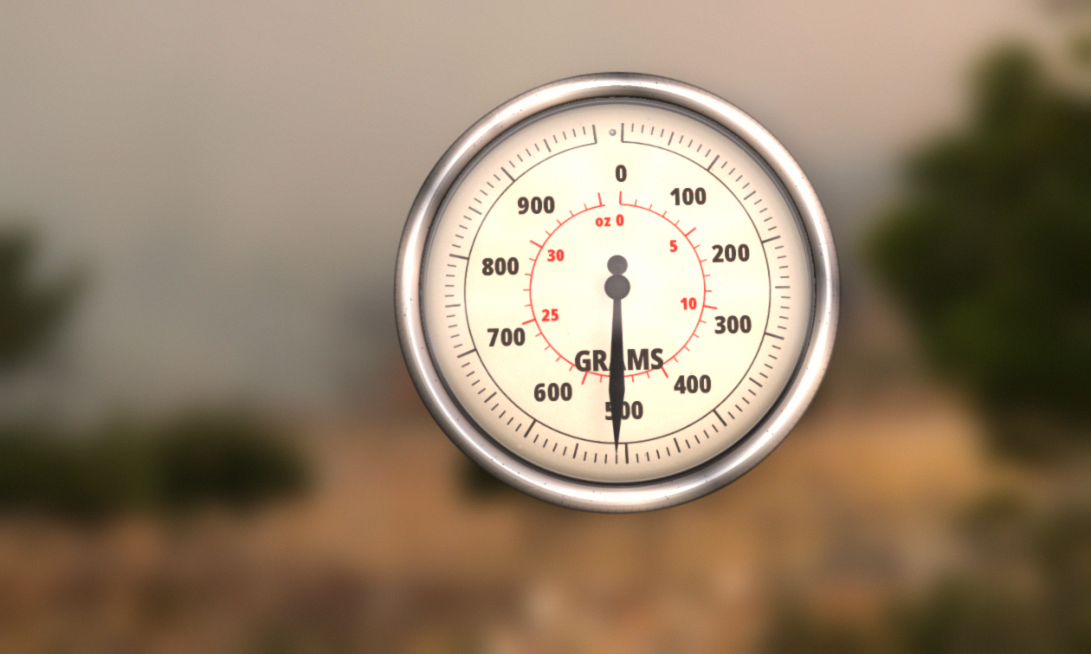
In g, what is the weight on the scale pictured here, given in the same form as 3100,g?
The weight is 510,g
